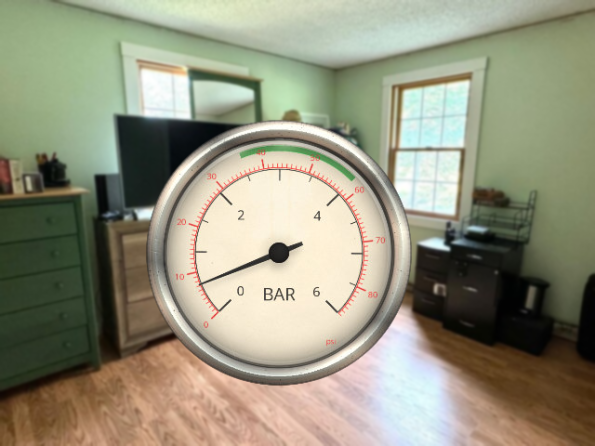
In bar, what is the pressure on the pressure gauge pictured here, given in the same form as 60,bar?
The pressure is 0.5,bar
